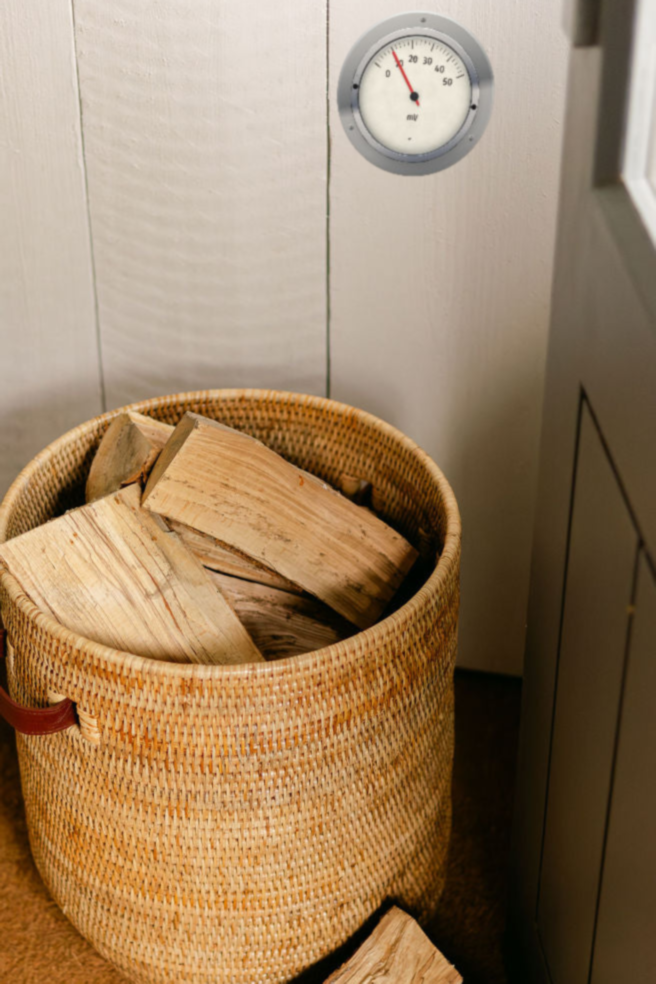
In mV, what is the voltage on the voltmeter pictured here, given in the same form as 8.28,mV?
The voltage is 10,mV
